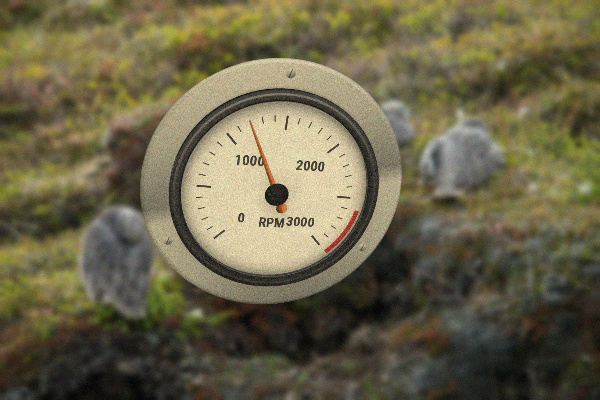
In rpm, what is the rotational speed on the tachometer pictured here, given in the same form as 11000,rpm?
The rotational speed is 1200,rpm
